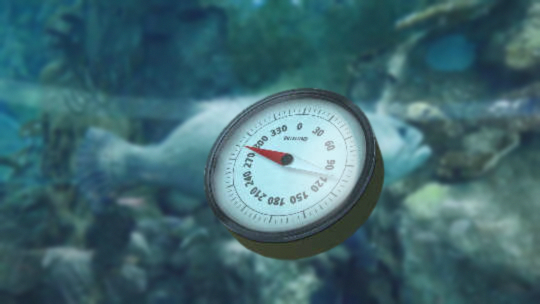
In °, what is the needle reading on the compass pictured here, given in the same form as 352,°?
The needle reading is 285,°
